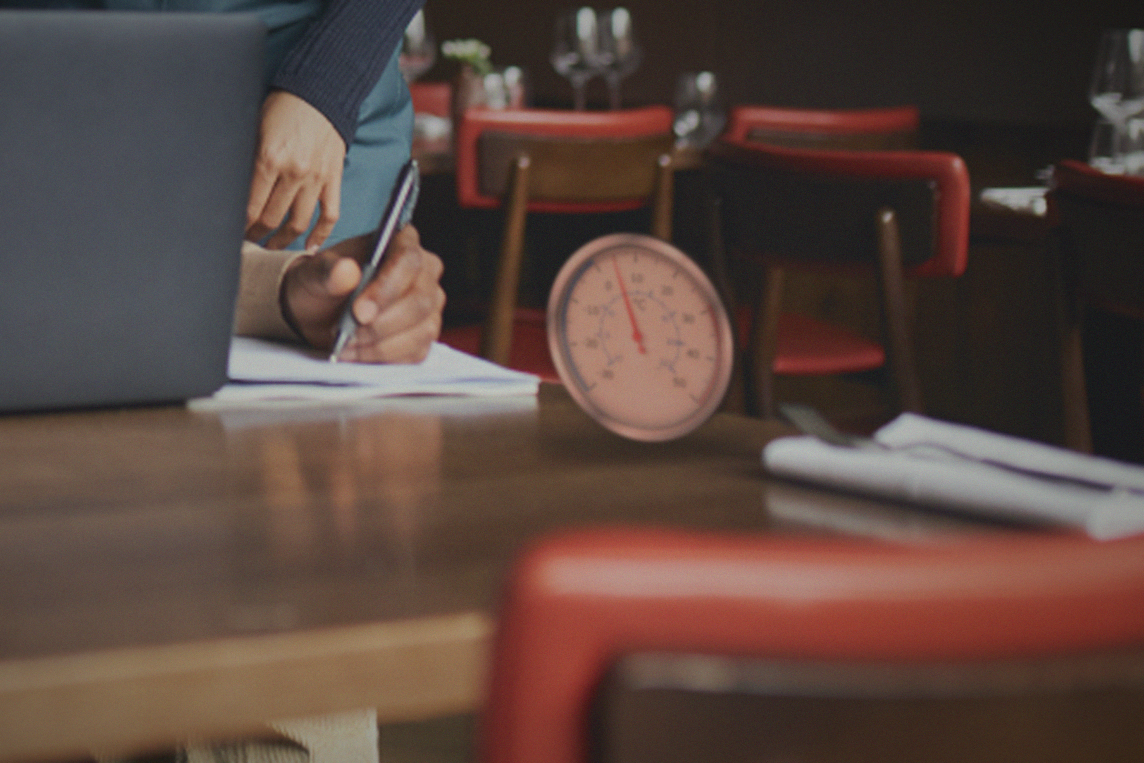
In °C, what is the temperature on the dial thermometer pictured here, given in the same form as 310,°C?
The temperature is 5,°C
